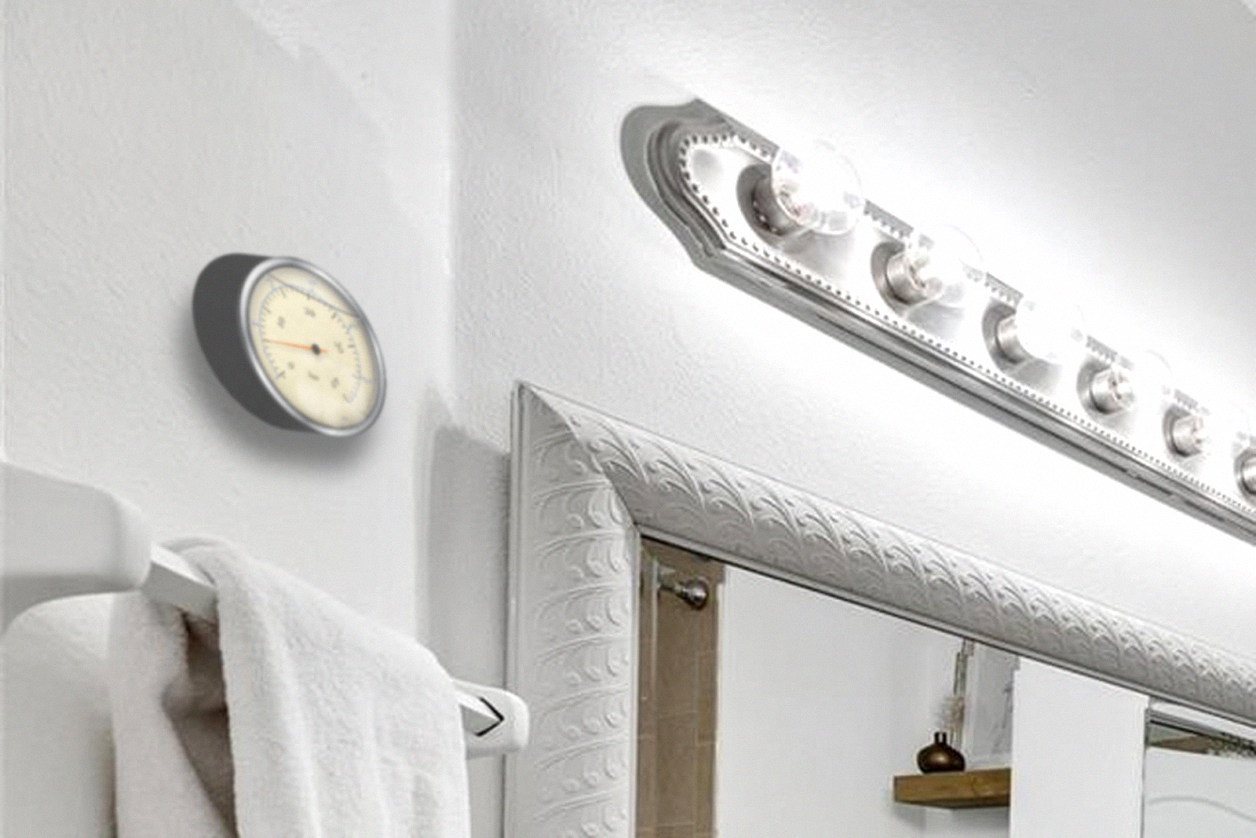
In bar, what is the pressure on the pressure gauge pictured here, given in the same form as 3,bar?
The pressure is 5,bar
